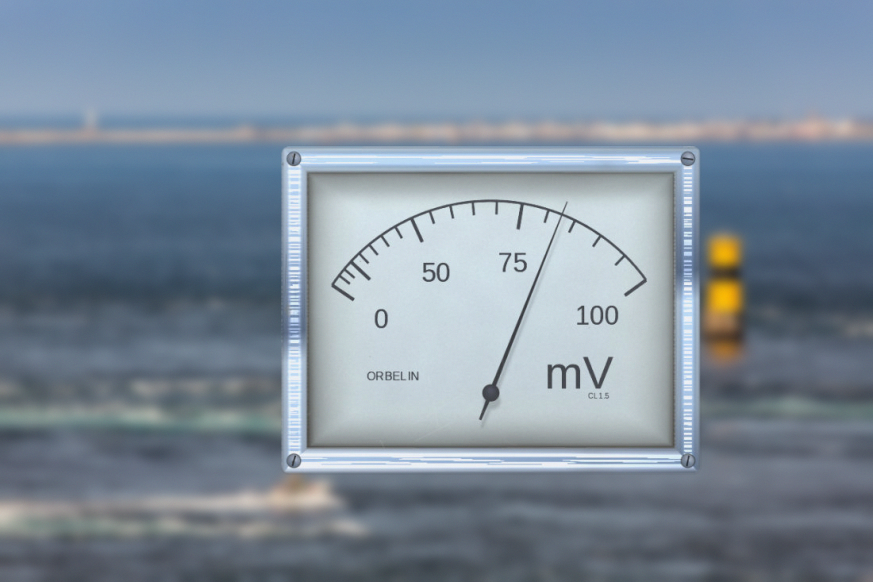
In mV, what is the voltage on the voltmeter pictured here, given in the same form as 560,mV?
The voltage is 82.5,mV
